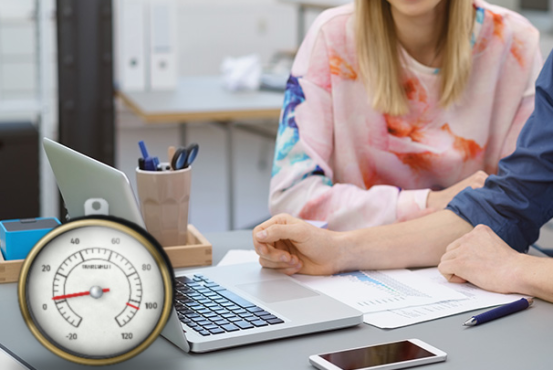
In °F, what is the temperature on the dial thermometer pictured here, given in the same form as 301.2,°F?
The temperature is 4,°F
